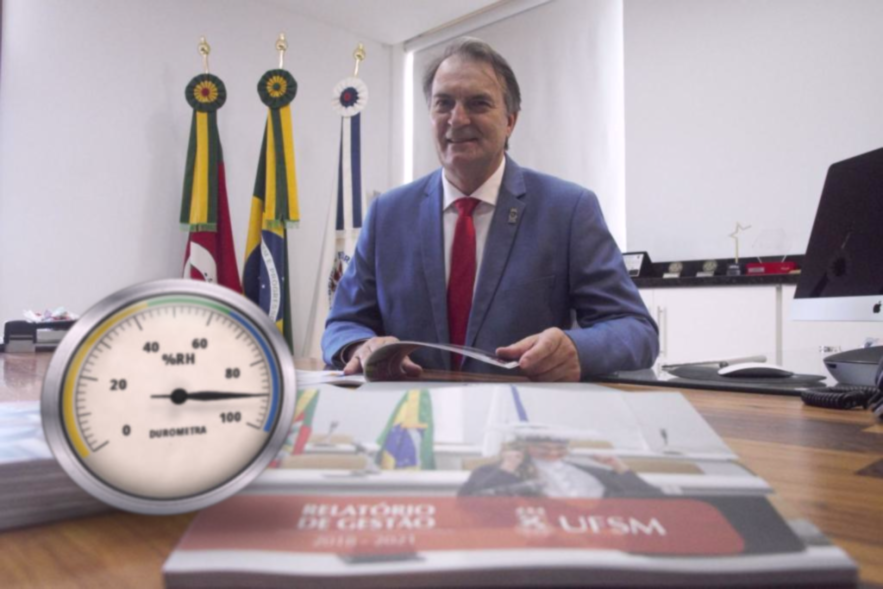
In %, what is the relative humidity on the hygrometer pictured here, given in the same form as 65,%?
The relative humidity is 90,%
